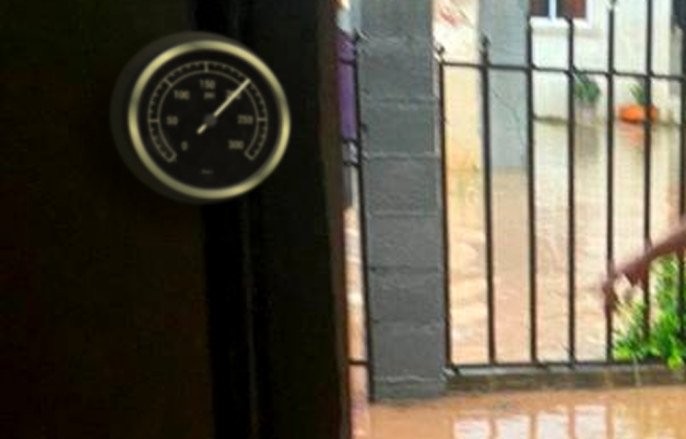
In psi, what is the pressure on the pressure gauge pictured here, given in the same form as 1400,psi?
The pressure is 200,psi
